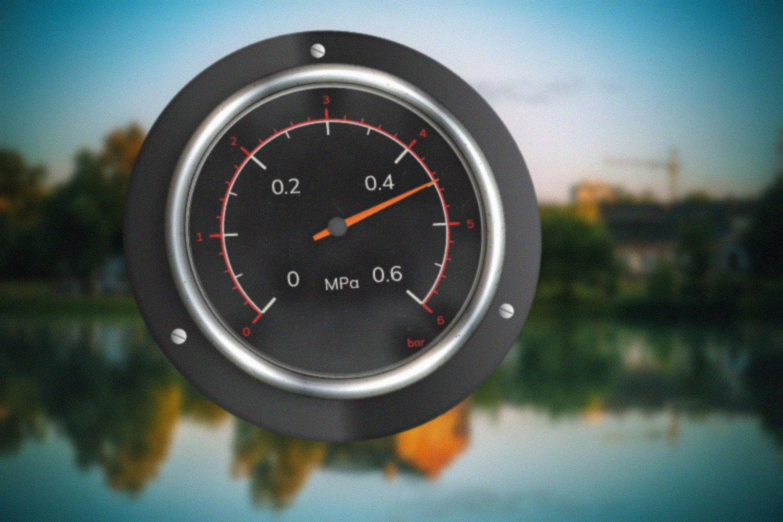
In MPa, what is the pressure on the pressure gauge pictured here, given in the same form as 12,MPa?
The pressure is 0.45,MPa
